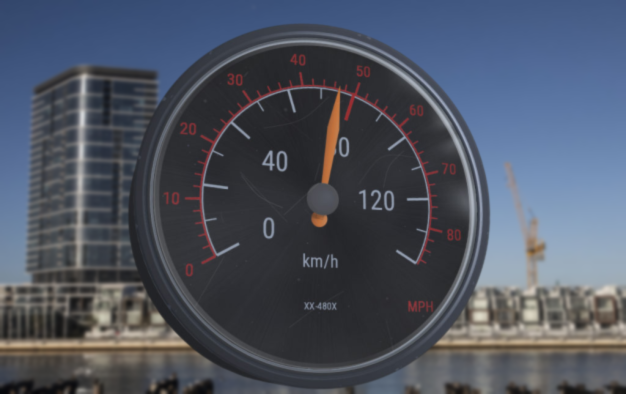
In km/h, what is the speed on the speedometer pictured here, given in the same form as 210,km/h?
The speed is 75,km/h
